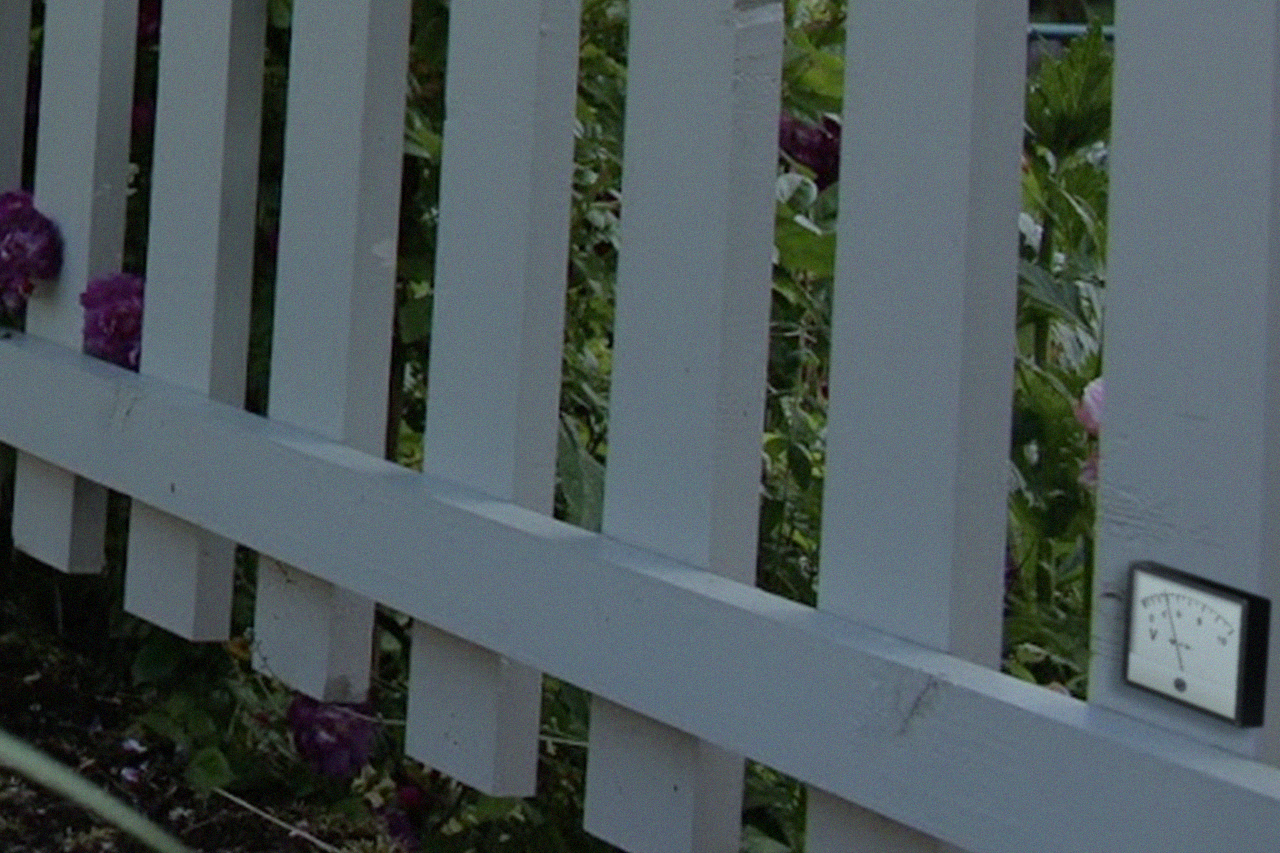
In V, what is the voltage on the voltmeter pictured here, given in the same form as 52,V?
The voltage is 5,V
